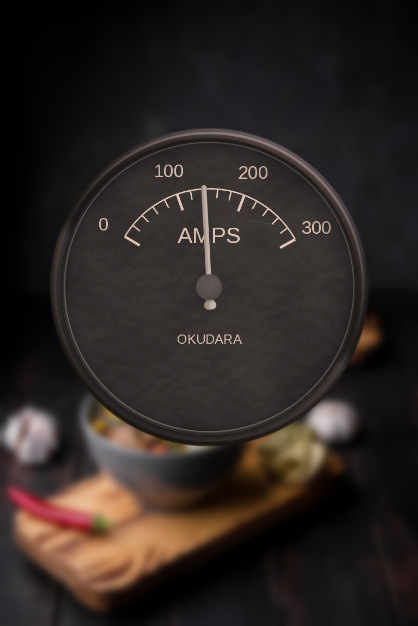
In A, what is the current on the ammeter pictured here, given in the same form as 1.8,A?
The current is 140,A
